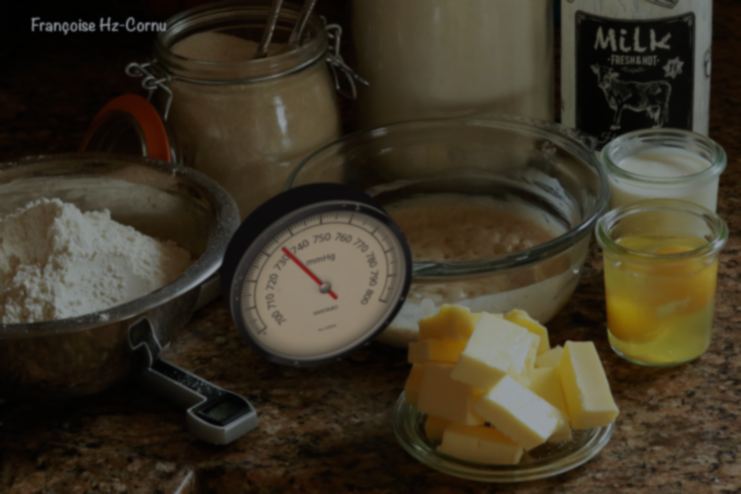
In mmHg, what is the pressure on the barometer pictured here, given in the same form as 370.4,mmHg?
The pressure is 735,mmHg
